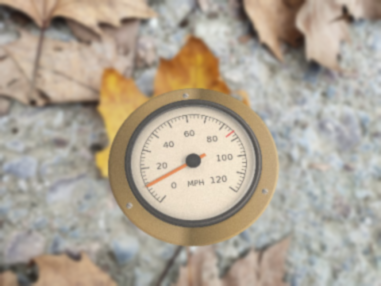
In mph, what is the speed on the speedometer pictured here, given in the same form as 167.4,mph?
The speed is 10,mph
